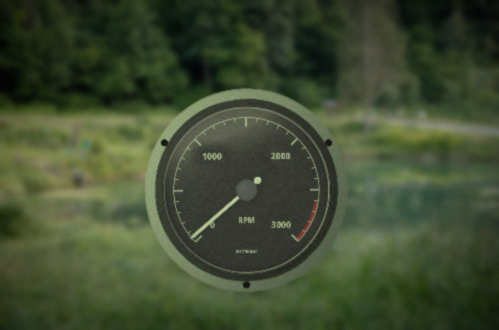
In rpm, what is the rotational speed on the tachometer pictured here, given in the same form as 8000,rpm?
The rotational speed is 50,rpm
